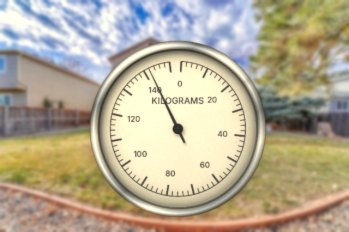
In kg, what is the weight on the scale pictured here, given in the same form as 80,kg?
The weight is 142,kg
